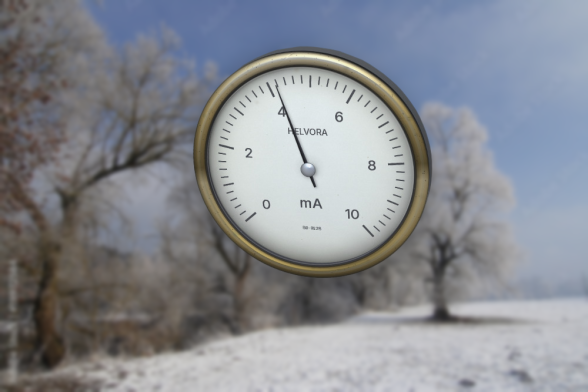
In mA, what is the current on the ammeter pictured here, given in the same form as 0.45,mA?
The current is 4.2,mA
